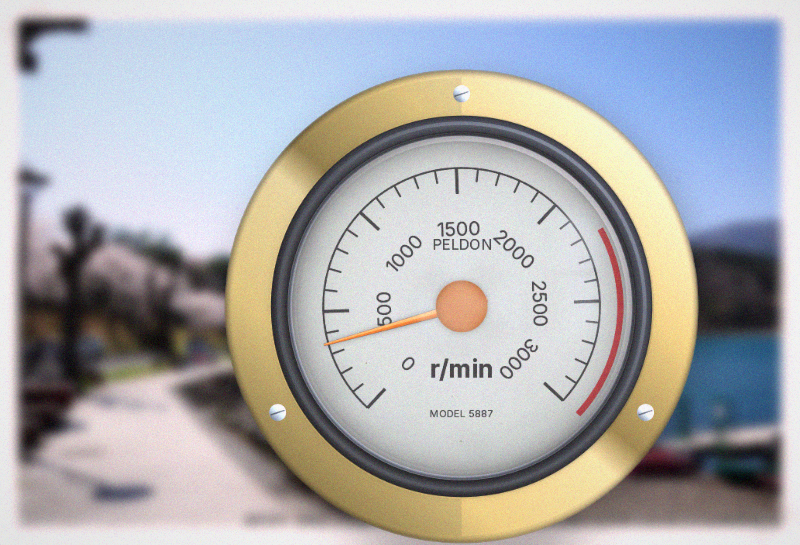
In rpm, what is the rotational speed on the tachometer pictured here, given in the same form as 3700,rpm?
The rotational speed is 350,rpm
